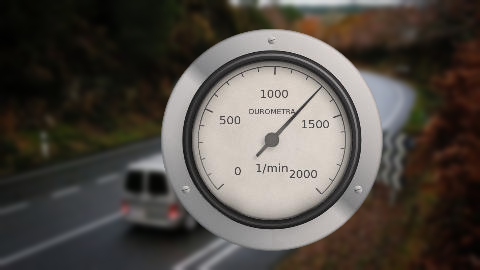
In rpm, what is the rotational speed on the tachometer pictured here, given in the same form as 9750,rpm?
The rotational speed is 1300,rpm
